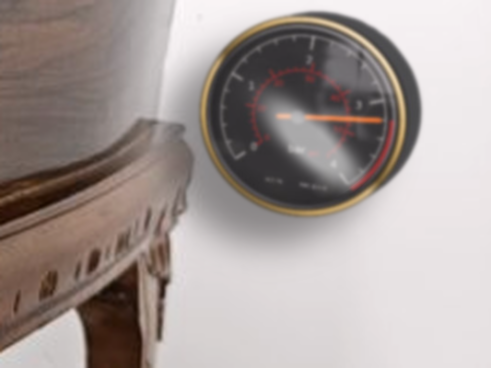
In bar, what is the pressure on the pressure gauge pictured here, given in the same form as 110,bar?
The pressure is 3.2,bar
